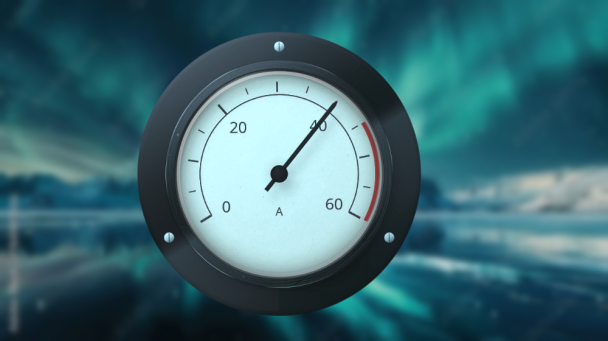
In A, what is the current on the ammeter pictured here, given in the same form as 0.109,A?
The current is 40,A
